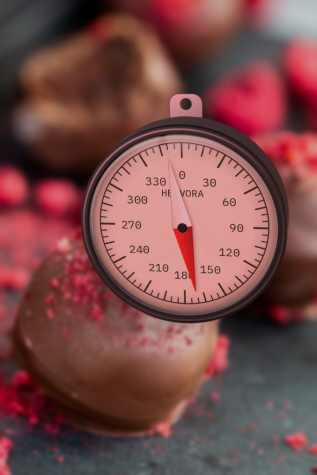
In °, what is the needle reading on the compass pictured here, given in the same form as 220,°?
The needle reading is 170,°
